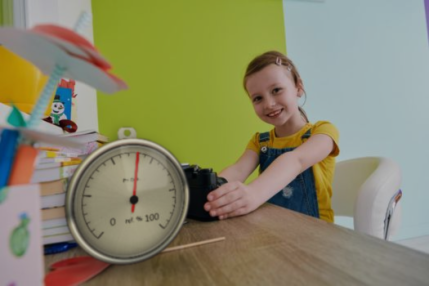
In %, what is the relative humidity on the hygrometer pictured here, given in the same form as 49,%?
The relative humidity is 52,%
